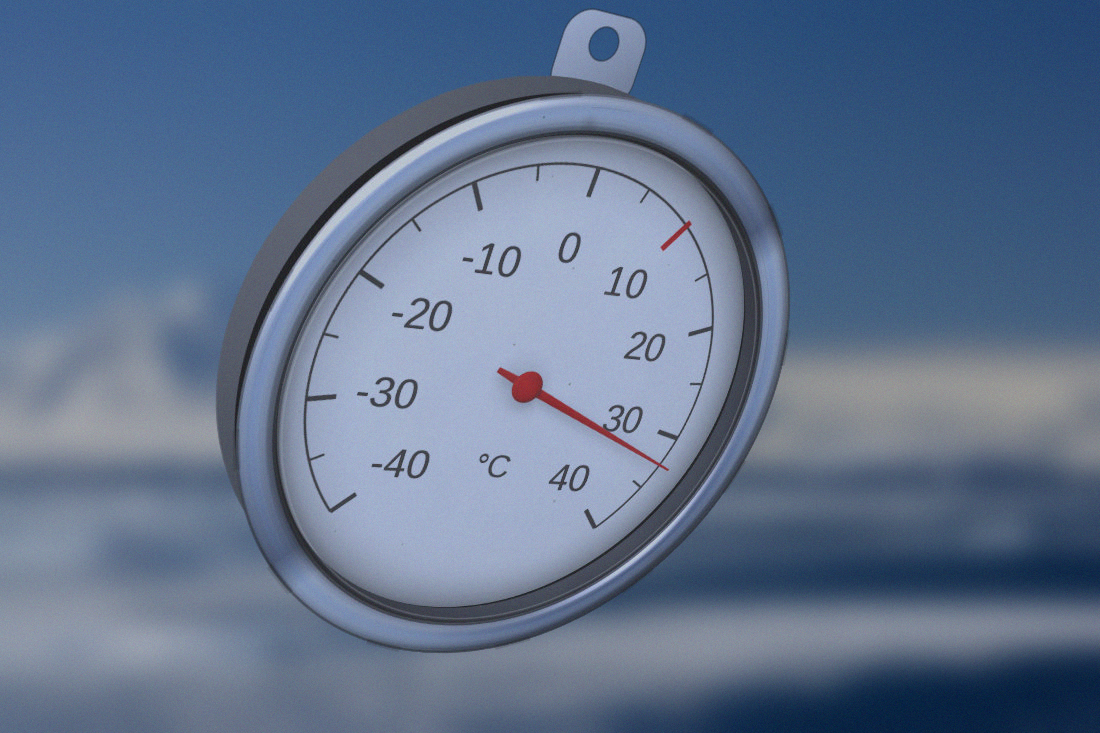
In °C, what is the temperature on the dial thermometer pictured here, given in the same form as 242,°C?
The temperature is 32.5,°C
